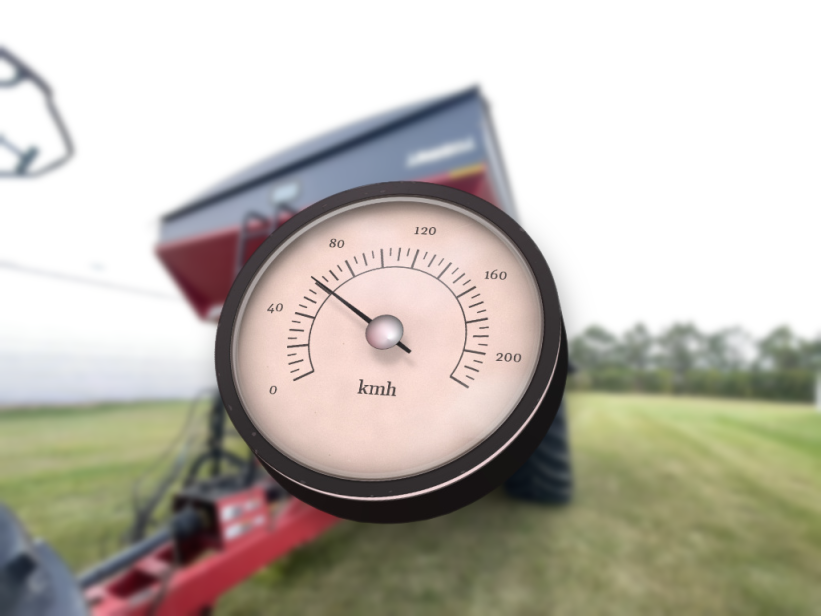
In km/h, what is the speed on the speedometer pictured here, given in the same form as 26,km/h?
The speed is 60,km/h
